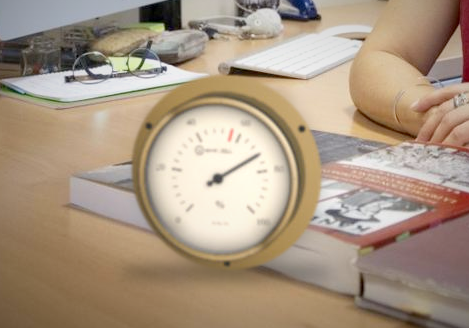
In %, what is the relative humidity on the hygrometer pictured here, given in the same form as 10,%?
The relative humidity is 72,%
